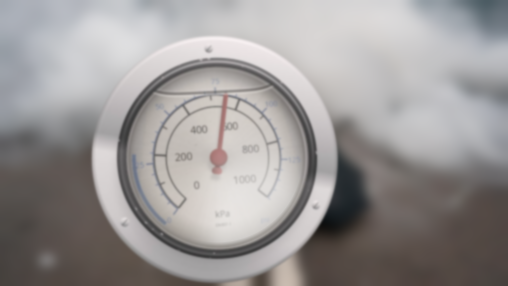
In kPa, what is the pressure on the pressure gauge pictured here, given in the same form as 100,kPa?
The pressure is 550,kPa
